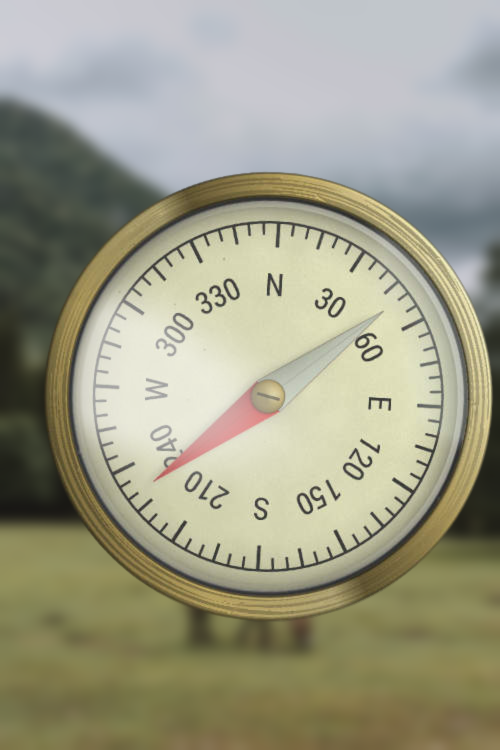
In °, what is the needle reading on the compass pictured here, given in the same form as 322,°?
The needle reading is 230,°
